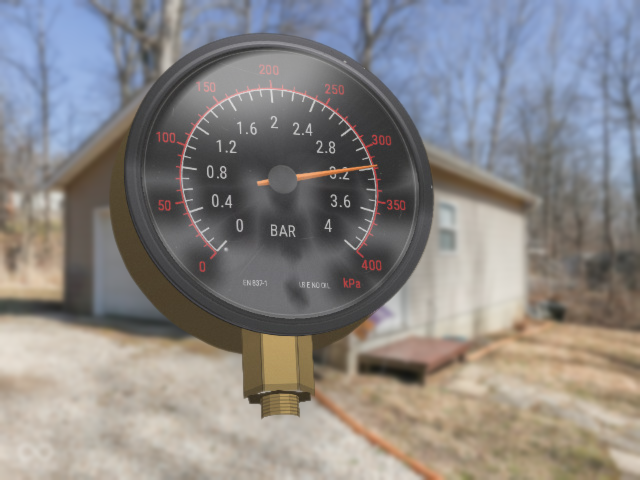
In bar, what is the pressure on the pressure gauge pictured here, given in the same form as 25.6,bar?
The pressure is 3.2,bar
